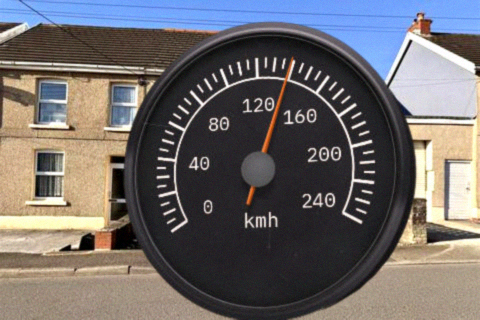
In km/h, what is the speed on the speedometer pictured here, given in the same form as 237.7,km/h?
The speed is 140,km/h
